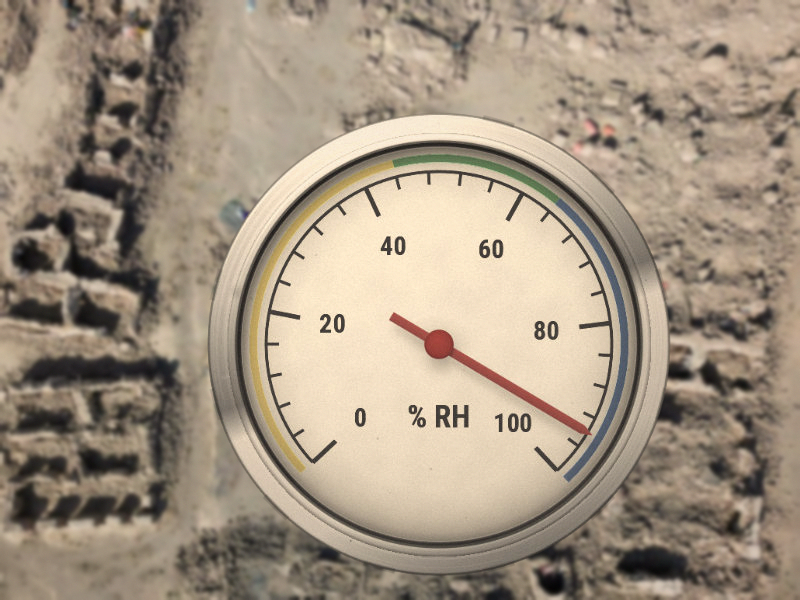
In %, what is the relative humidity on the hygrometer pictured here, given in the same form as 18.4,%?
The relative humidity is 94,%
